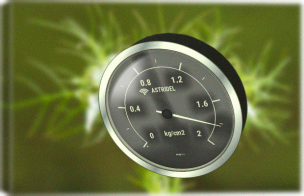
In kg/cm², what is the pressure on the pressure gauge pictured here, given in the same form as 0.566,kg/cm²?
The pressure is 1.8,kg/cm²
